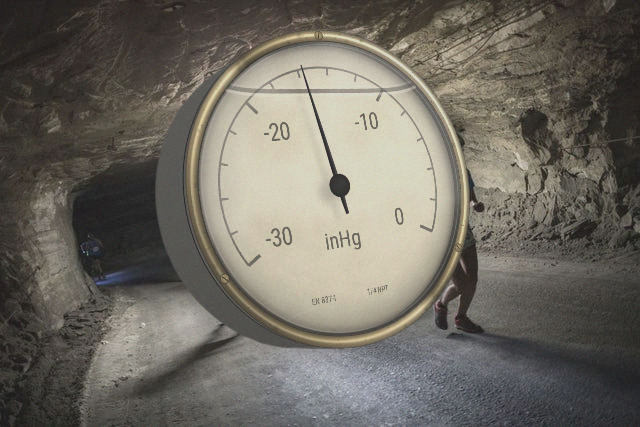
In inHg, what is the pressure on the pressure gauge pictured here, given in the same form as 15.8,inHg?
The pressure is -16,inHg
